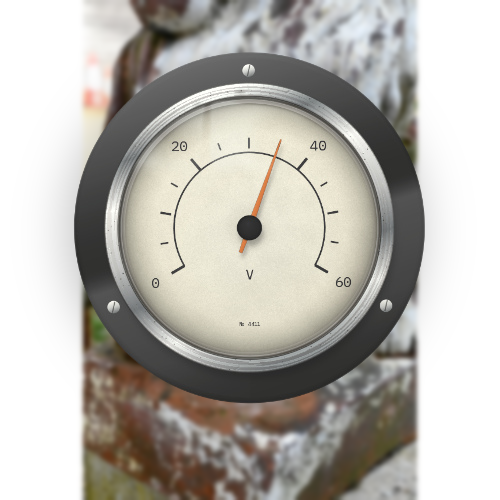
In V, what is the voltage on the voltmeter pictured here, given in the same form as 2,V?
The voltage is 35,V
